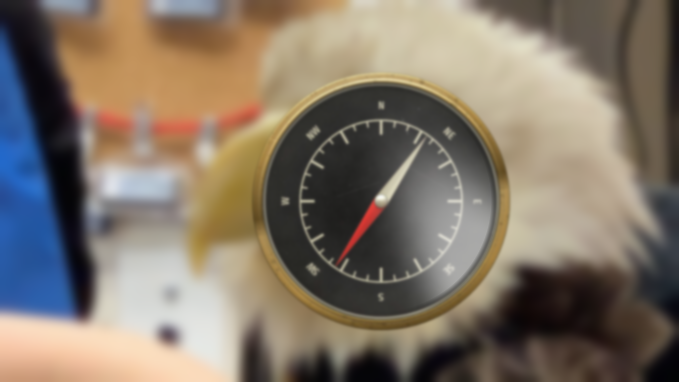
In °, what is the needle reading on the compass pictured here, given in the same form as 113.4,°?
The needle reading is 215,°
